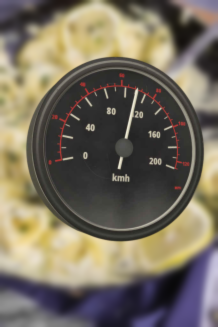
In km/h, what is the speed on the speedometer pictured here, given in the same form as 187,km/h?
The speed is 110,km/h
